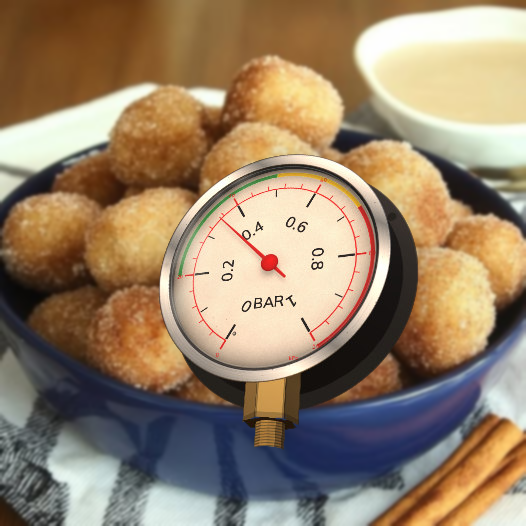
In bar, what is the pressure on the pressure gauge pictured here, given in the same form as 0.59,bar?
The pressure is 0.35,bar
